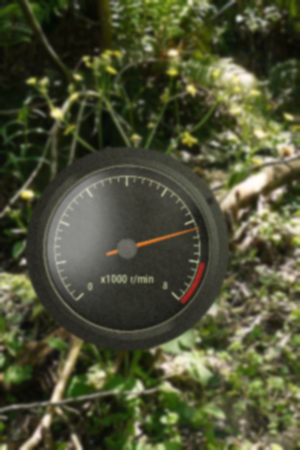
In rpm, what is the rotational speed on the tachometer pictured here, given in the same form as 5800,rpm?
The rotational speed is 6200,rpm
